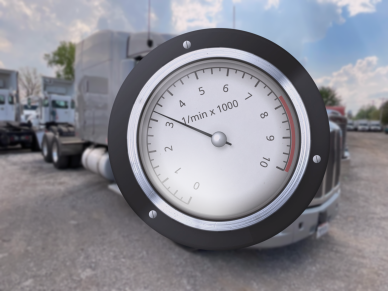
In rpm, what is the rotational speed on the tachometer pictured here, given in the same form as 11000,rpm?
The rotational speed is 3250,rpm
